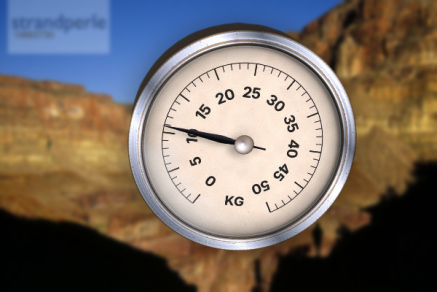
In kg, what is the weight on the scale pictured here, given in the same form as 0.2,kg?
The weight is 11,kg
